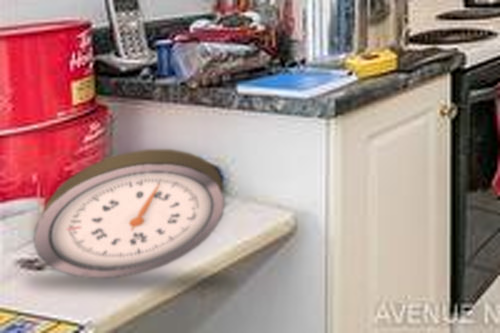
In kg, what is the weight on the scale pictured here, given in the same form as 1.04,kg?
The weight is 0.25,kg
